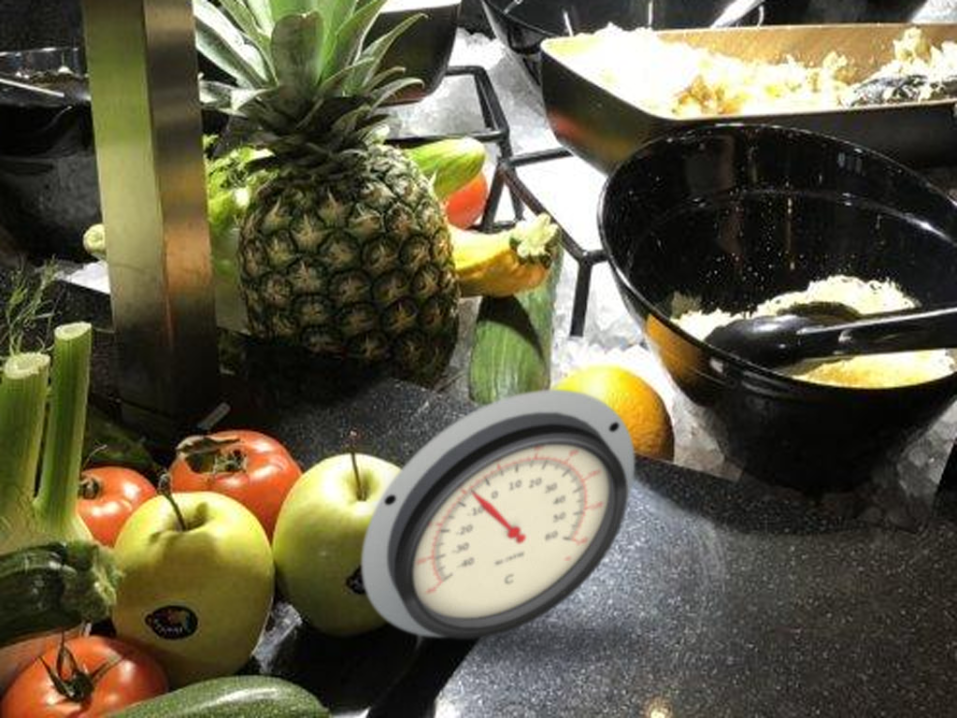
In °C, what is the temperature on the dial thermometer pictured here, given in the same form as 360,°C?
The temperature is -5,°C
